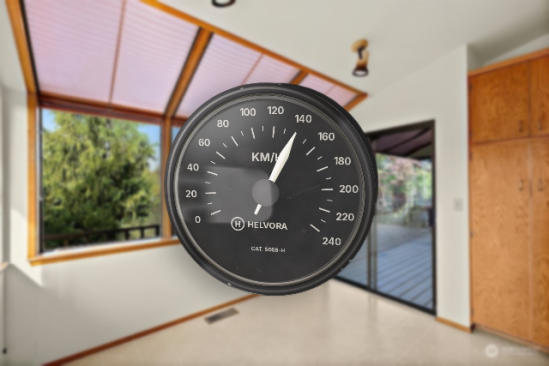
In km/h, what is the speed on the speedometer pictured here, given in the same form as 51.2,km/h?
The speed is 140,km/h
